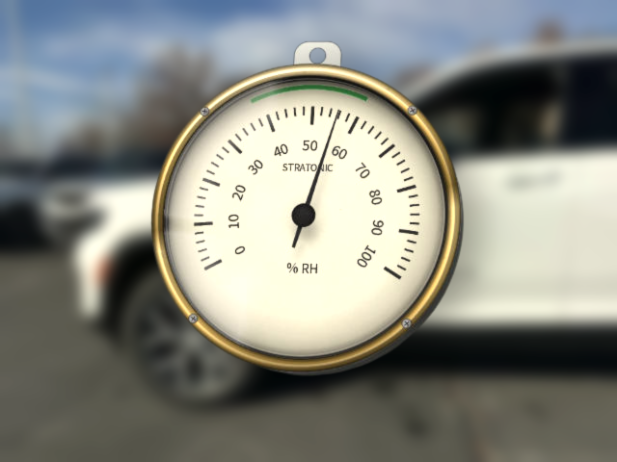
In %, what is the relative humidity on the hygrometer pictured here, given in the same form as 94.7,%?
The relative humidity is 56,%
